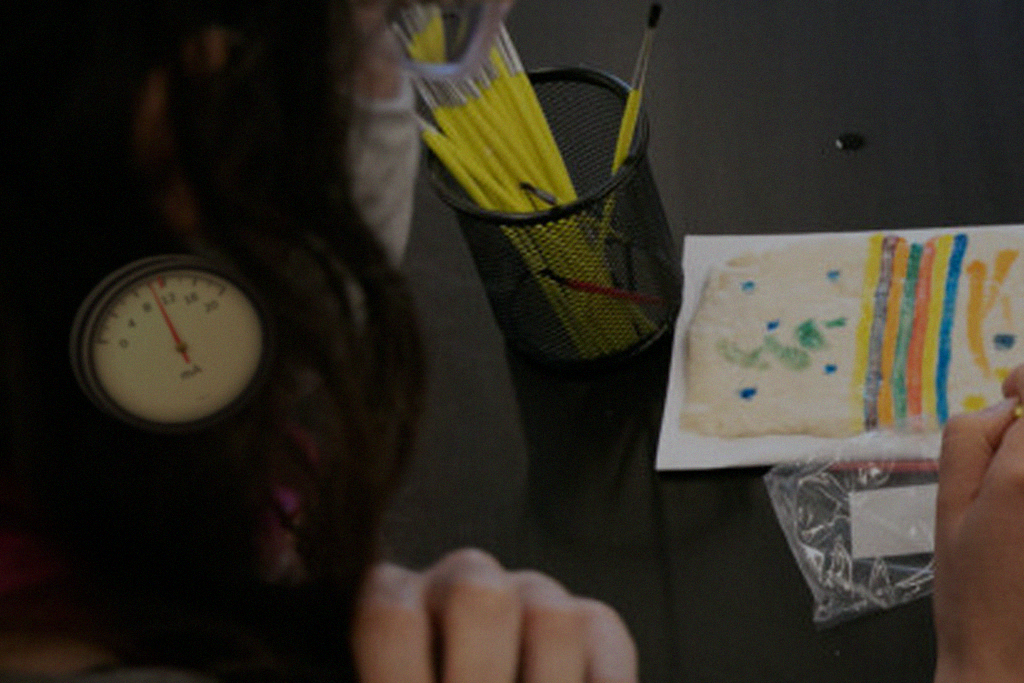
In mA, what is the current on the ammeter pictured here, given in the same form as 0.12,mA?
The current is 10,mA
